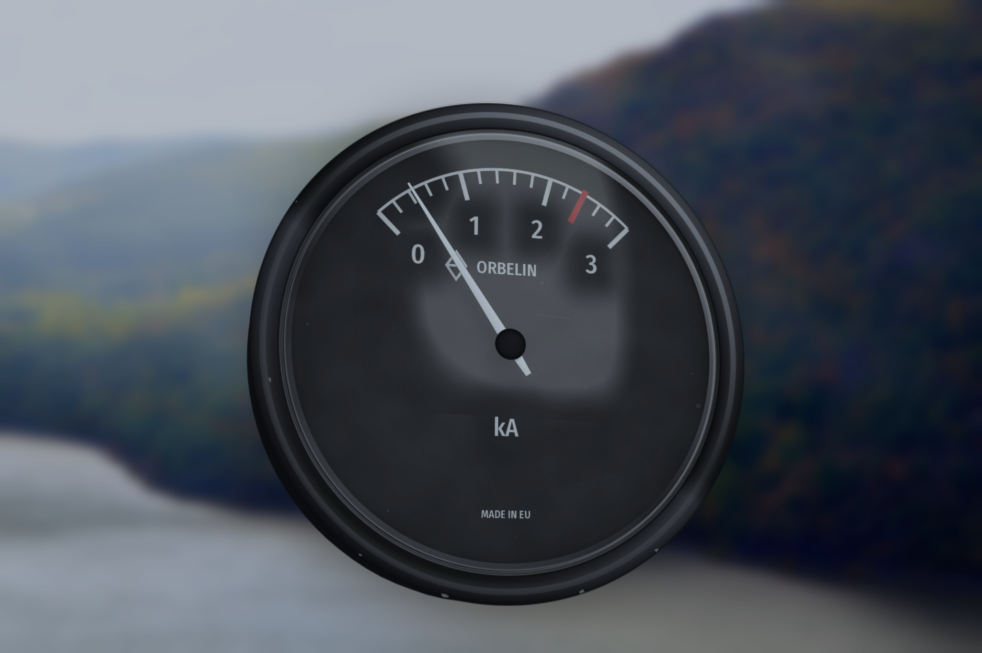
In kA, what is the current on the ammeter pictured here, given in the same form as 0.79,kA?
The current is 0.4,kA
